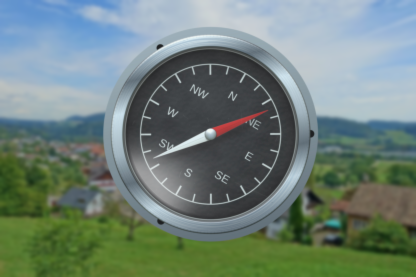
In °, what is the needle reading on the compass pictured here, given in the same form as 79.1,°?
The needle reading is 37.5,°
